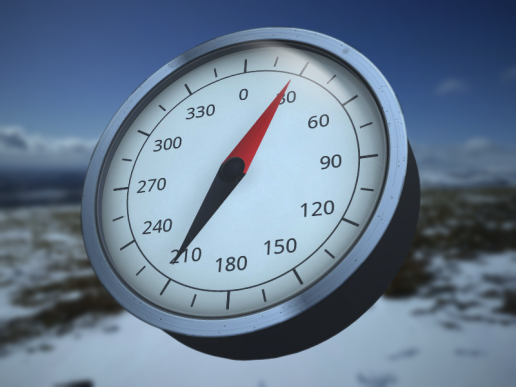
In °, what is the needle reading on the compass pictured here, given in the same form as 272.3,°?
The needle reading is 30,°
